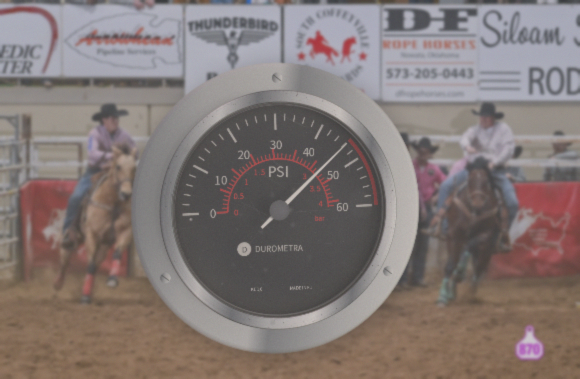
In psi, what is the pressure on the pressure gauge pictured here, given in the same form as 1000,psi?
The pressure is 46,psi
